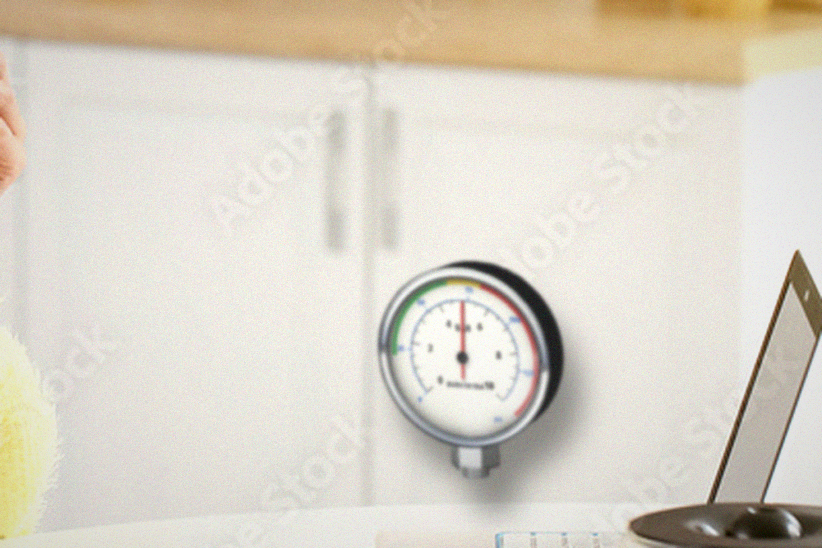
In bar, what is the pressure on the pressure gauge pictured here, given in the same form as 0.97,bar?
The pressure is 5,bar
